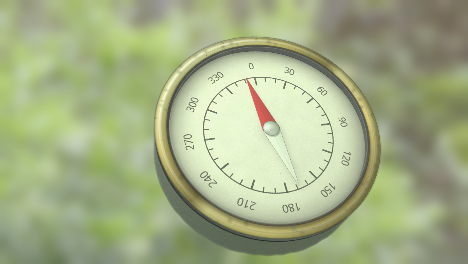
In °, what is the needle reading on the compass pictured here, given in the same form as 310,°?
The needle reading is 350,°
